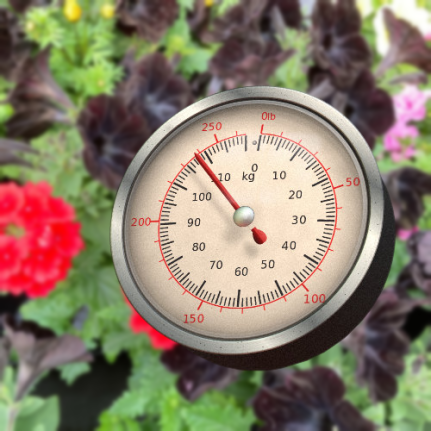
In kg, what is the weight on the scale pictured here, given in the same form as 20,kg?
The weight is 108,kg
